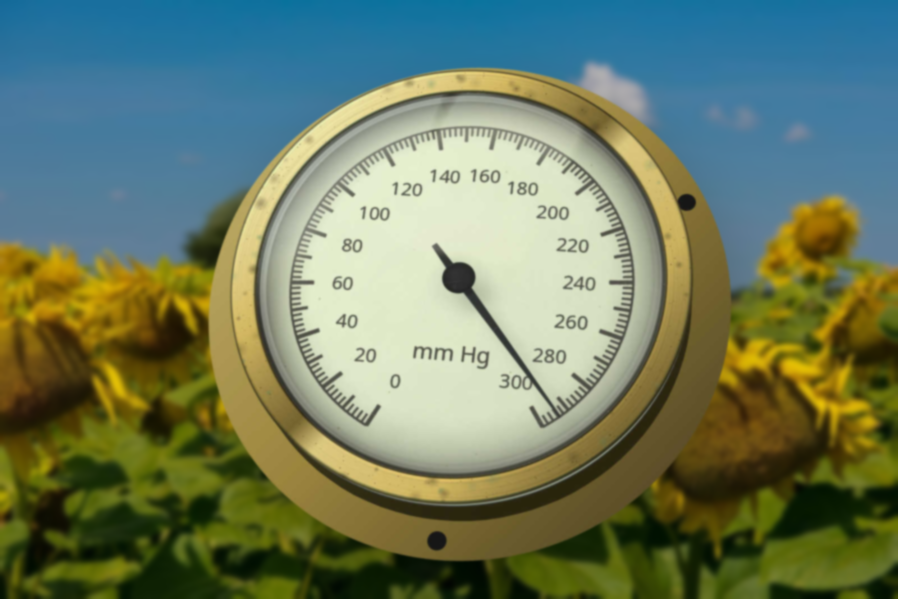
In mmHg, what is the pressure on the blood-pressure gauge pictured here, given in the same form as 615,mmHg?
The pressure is 294,mmHg
